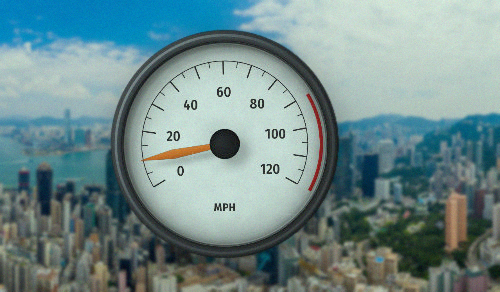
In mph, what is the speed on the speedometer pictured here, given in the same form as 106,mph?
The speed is 10,mph
